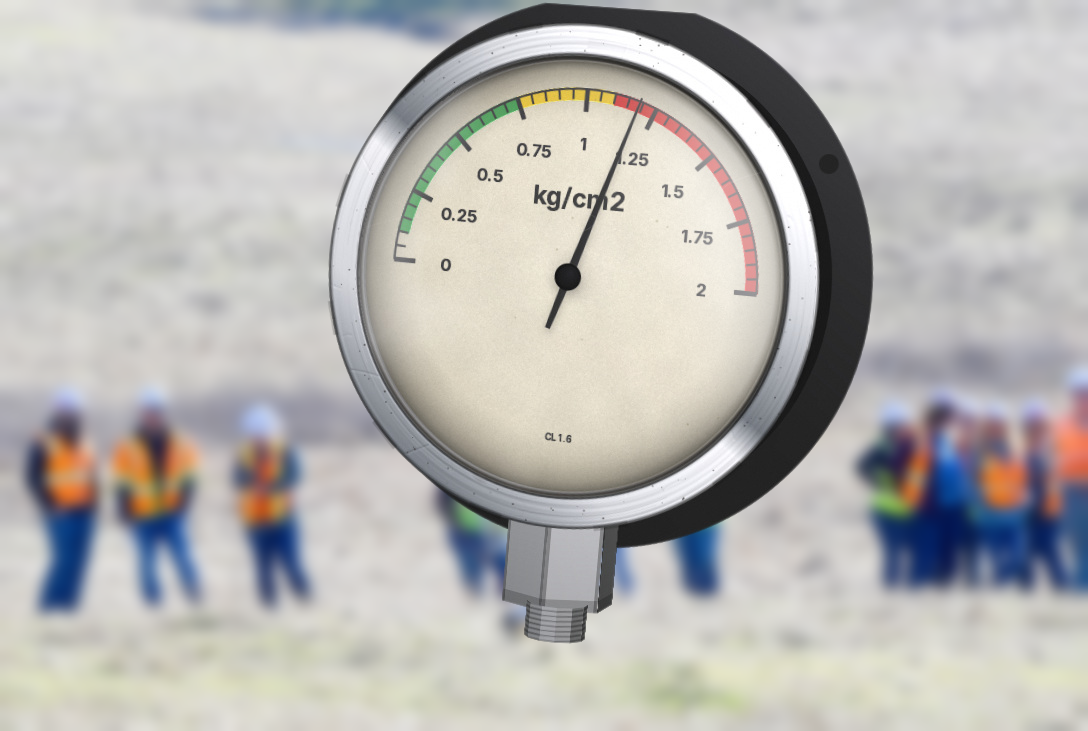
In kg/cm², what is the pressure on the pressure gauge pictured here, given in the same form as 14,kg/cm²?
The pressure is 1.2,kg/cm²
